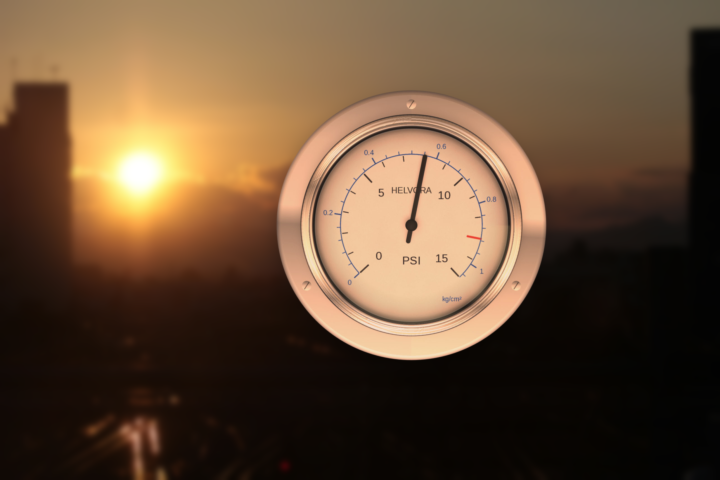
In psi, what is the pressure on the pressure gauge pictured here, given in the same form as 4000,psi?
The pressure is 8,psi
